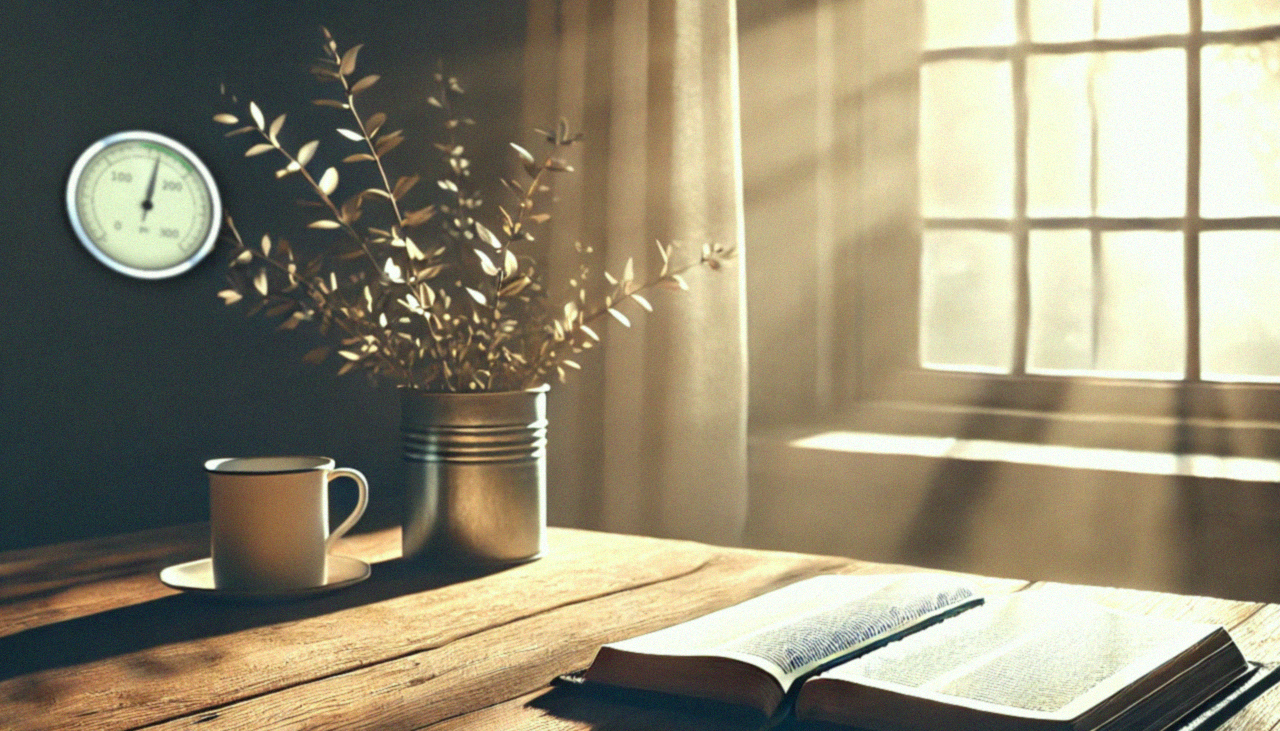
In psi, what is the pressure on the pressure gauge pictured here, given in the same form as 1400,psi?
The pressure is 160,psi
